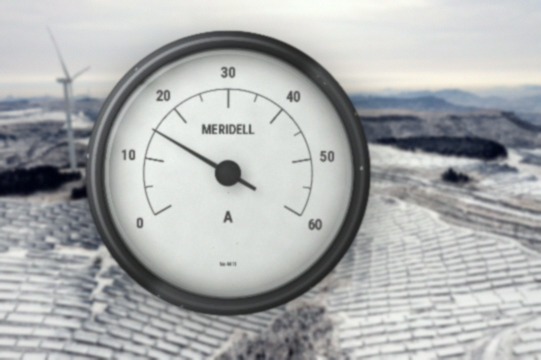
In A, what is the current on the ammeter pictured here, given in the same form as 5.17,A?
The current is 15,A
